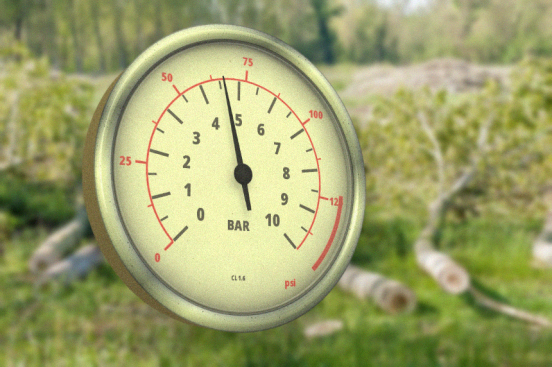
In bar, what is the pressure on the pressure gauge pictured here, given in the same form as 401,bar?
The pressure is 4.5,bar
